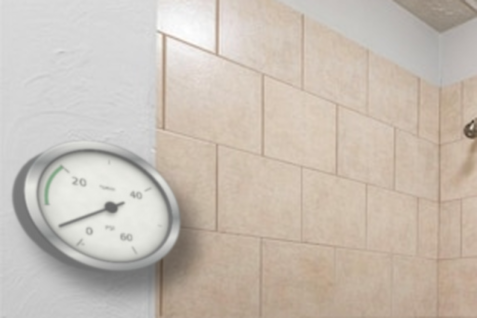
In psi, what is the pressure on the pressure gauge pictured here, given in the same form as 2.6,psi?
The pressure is 5,psi
